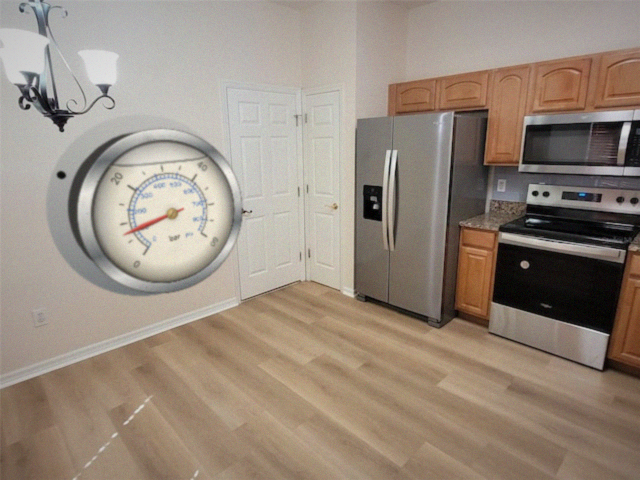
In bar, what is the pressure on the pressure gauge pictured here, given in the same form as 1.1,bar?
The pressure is 7.5,bar
